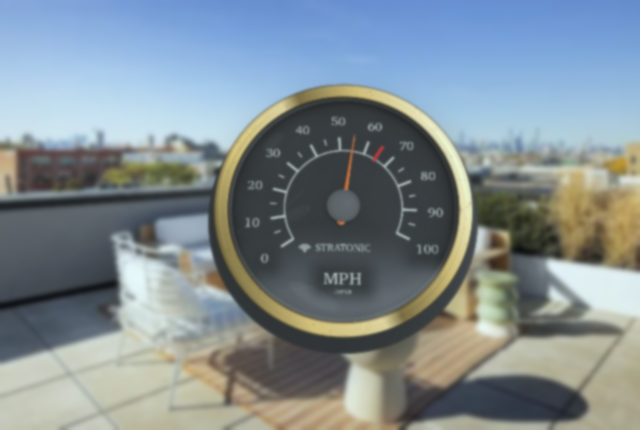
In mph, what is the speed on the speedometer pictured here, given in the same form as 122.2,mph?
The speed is 55,mph
